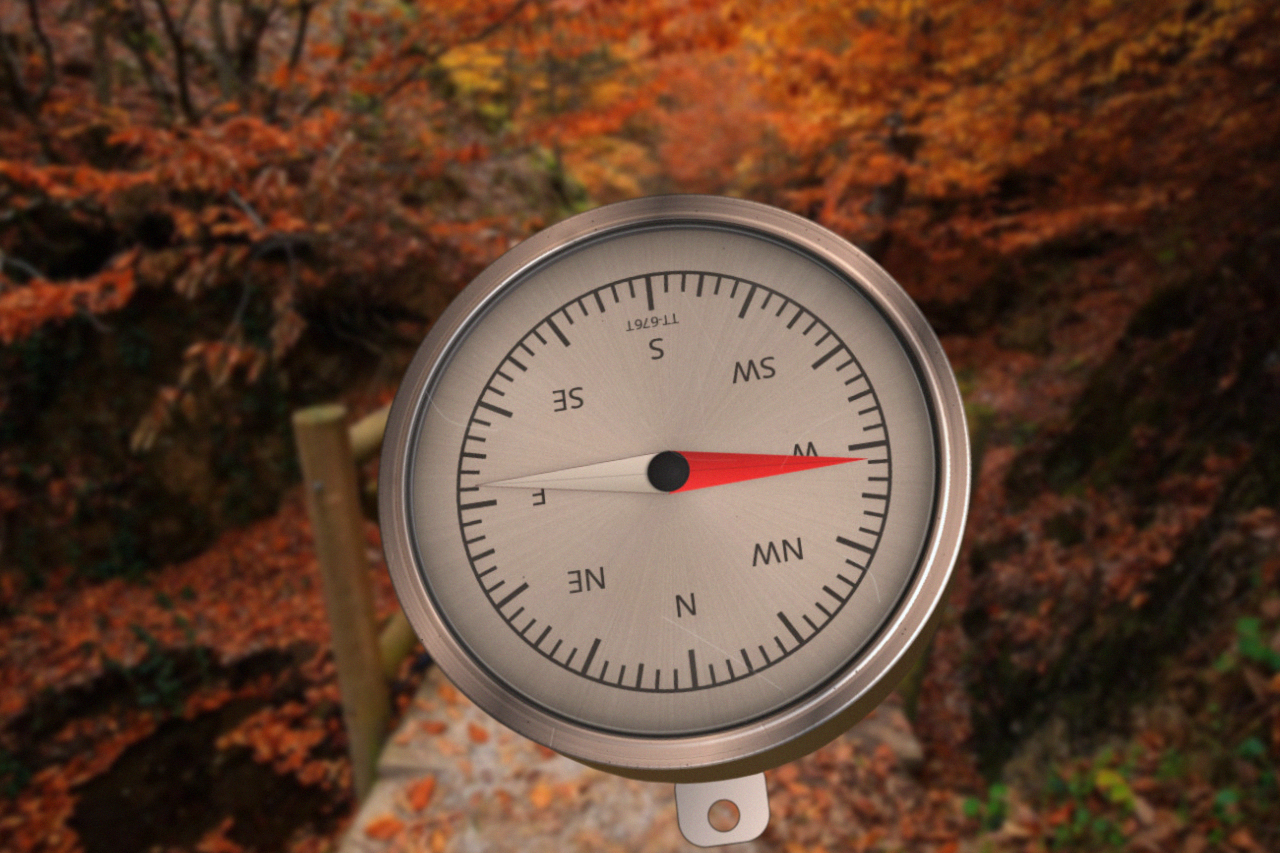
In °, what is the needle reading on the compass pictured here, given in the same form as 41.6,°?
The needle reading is 275,°
